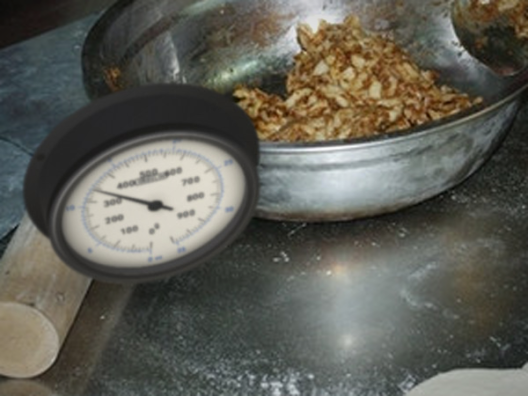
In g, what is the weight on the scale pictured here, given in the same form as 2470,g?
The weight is 350,g
